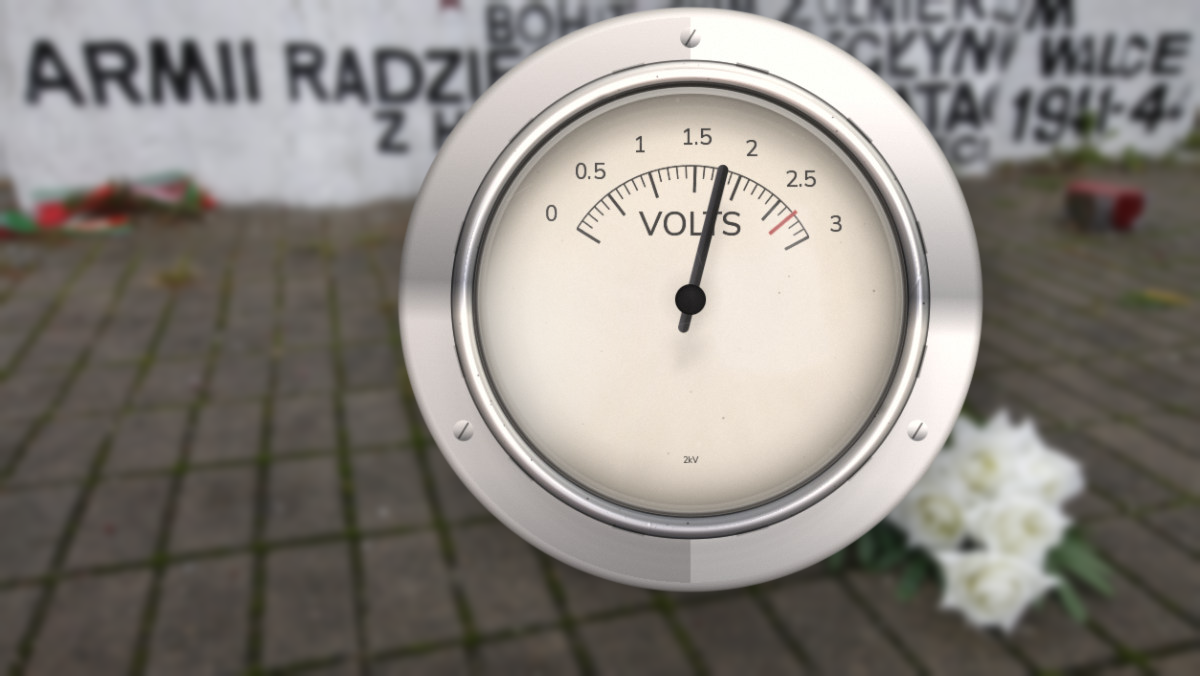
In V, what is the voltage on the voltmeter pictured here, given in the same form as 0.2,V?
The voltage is 1.8,V
